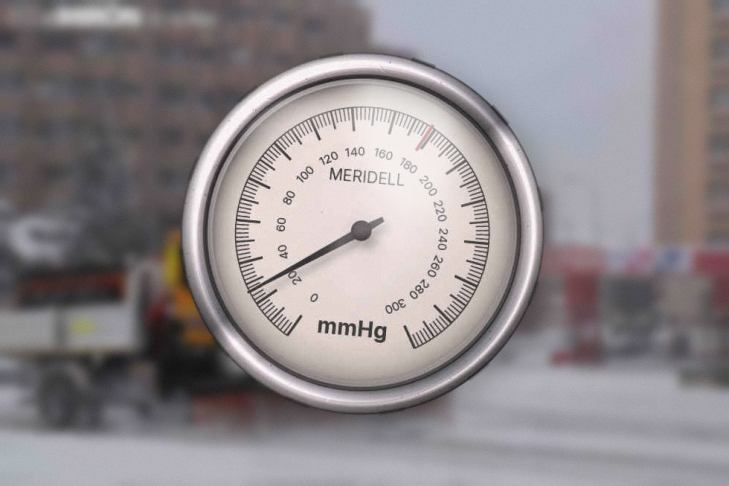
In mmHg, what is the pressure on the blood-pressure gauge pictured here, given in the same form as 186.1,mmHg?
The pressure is 26,mmHg
